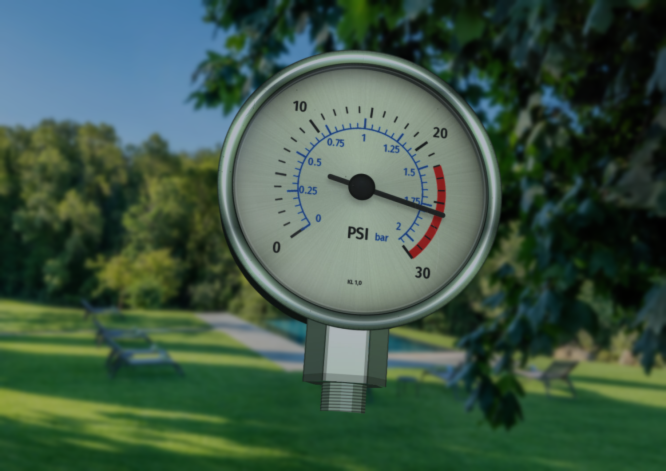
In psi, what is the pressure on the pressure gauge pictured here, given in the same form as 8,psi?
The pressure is 26,psi
